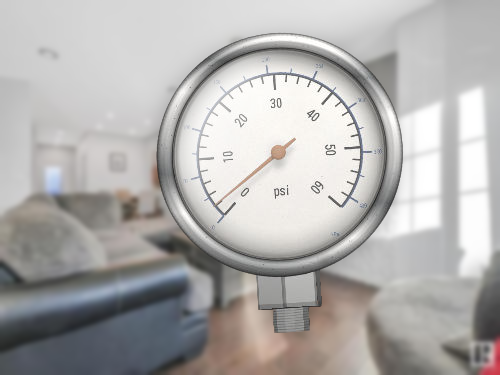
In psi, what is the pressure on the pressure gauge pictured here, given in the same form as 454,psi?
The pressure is 2,psi
